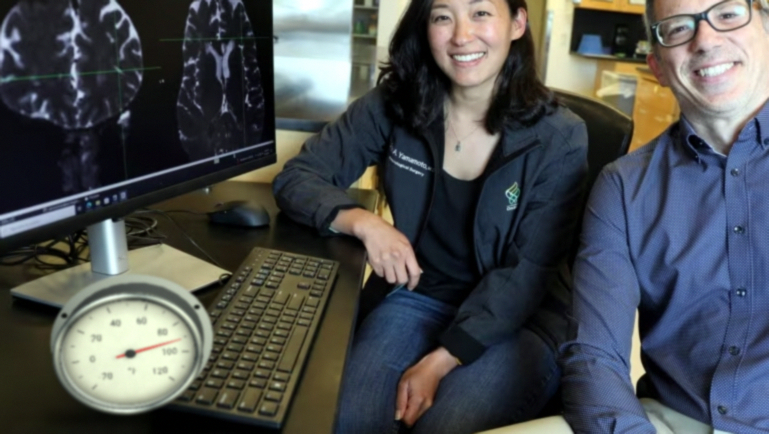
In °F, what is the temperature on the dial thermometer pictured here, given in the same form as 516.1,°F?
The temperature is 90,°F
